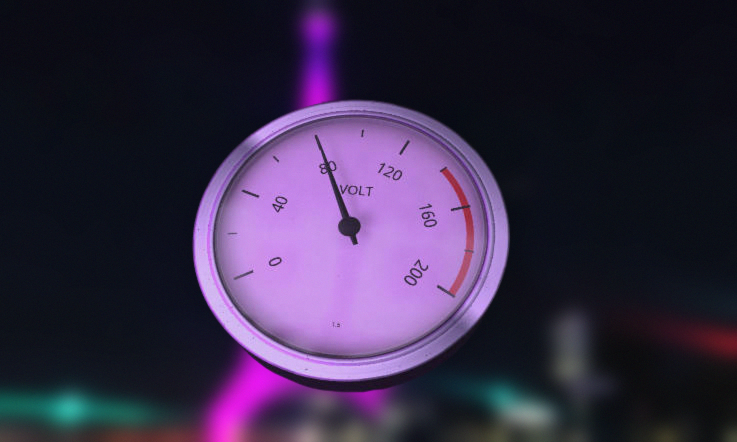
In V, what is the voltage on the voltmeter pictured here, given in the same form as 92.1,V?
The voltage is 80,V
